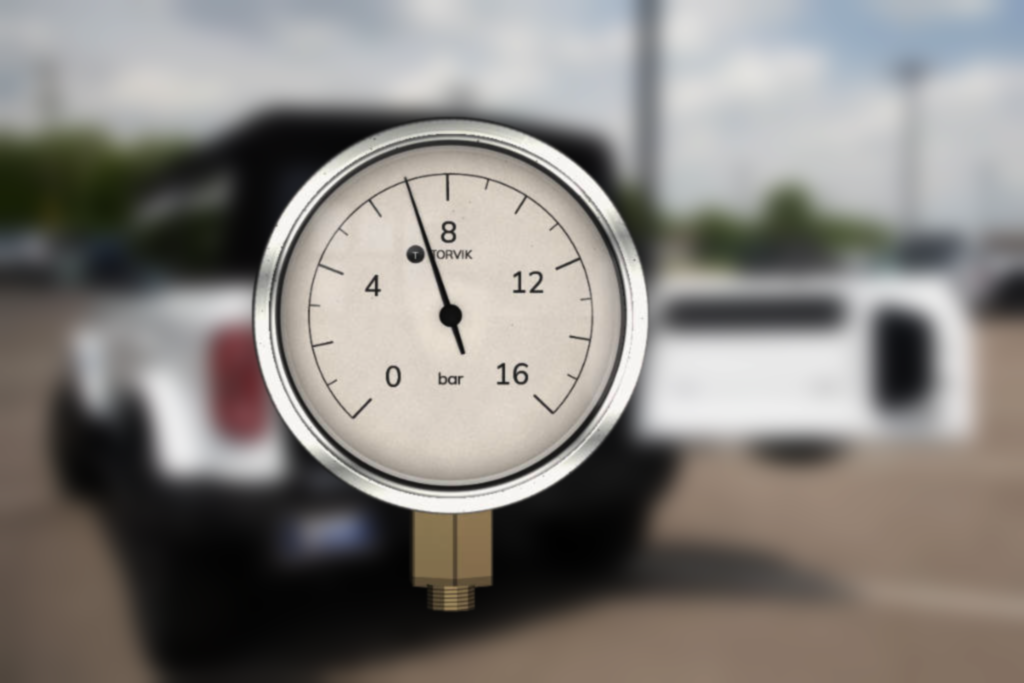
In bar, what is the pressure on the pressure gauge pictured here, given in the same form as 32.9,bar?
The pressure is 7,bar
